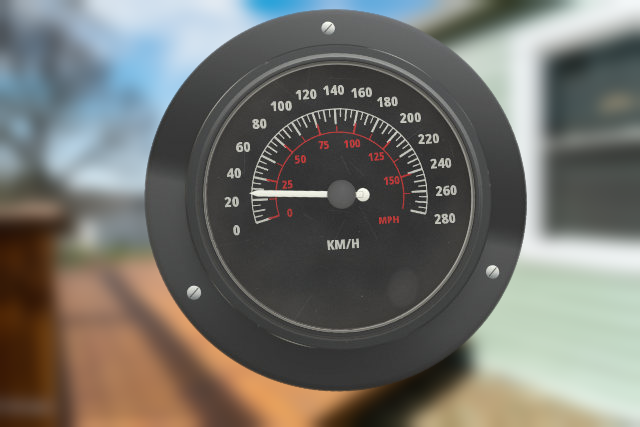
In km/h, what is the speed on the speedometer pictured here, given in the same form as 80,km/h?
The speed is 25,km/h
